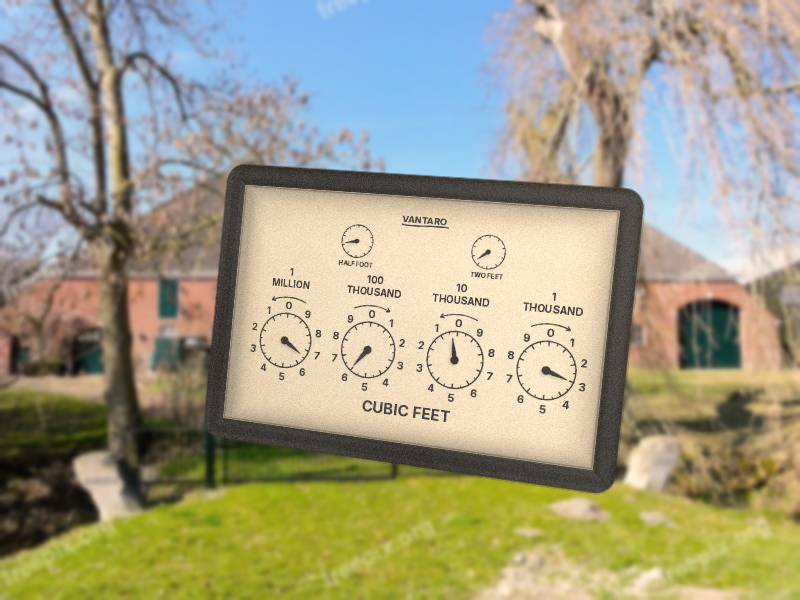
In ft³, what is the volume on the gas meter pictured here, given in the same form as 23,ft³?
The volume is 660300,ft³
